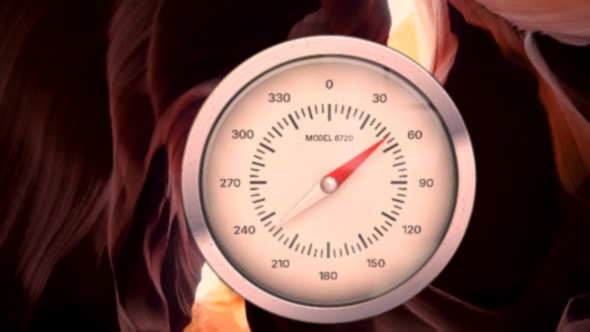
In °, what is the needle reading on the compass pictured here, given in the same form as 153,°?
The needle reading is 50,°
